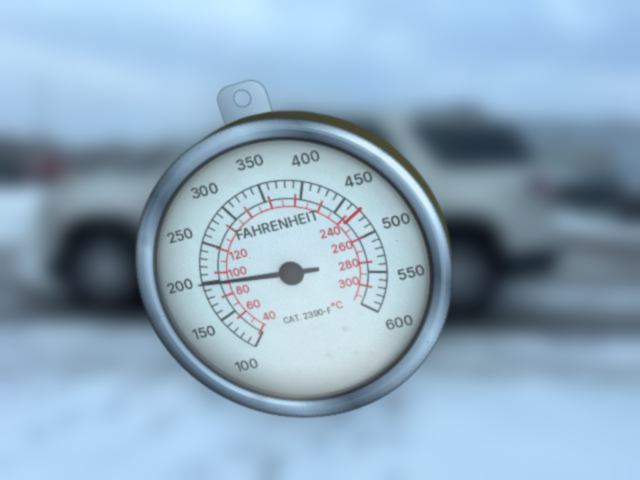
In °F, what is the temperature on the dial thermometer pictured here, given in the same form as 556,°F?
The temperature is 200,°F
